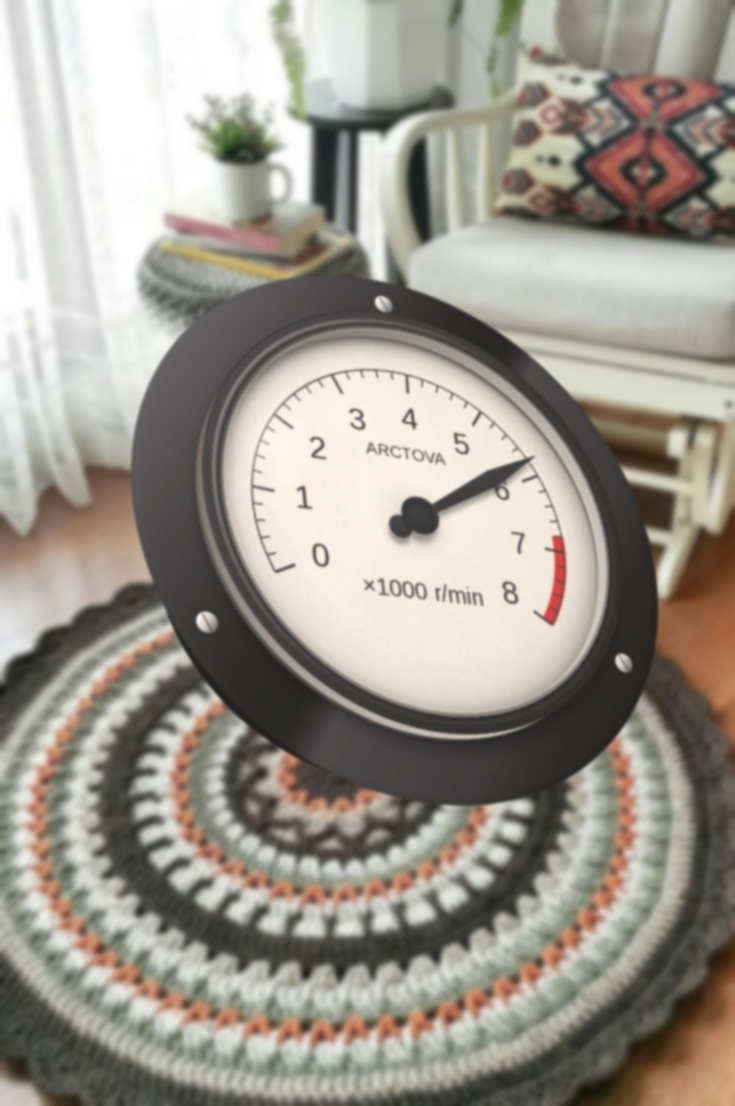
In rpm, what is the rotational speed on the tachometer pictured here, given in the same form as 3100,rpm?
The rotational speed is 5800,rpm
